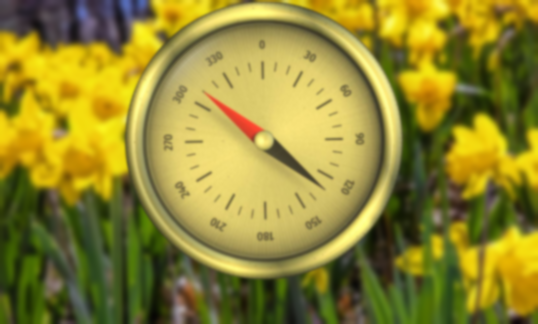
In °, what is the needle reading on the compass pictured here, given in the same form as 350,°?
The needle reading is 310,°
